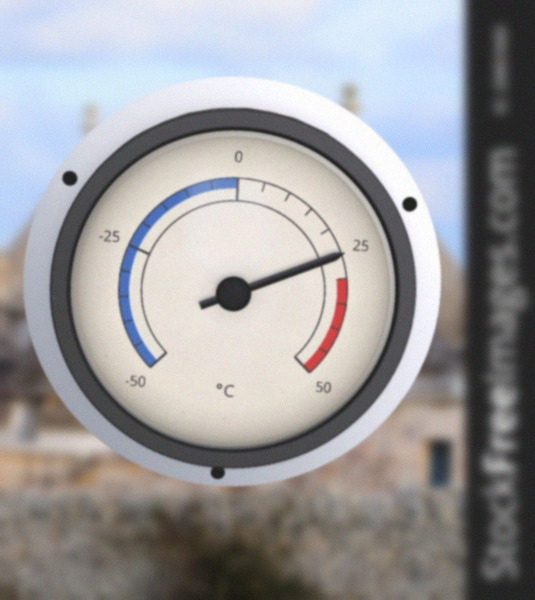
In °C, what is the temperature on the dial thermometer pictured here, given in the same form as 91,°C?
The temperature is 25,°C
